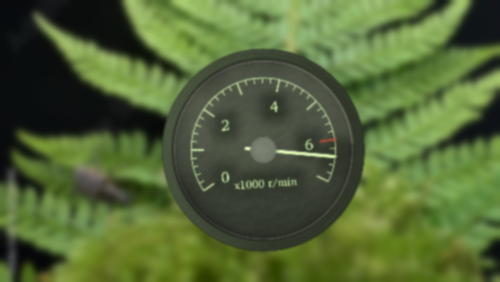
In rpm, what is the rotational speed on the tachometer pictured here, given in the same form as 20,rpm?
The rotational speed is 6400,rpm
